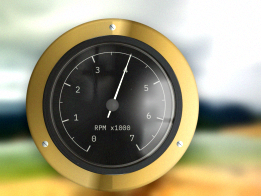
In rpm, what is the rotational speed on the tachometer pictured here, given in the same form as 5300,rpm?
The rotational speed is 4000,rpm
